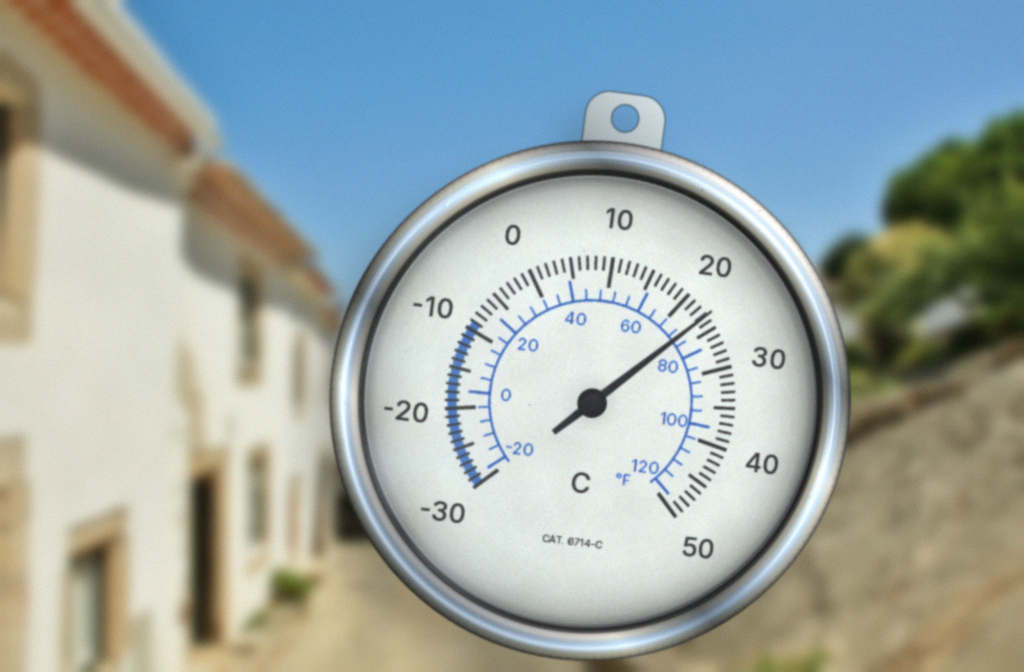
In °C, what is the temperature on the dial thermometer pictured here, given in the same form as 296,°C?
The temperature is 23,°C
